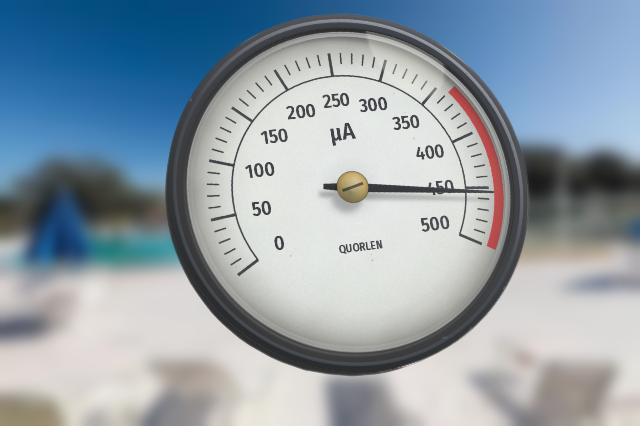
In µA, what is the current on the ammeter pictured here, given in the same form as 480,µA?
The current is 455,µA
